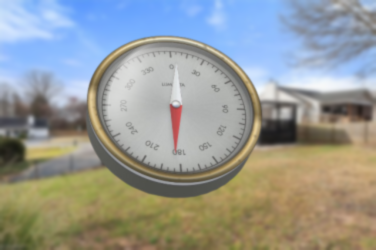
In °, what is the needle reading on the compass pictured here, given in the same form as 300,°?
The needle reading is 185,°
